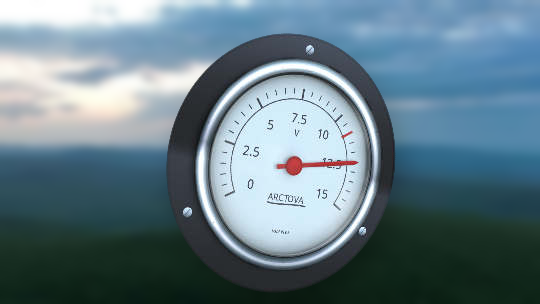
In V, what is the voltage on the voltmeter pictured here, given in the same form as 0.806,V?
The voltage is 12.5,V
